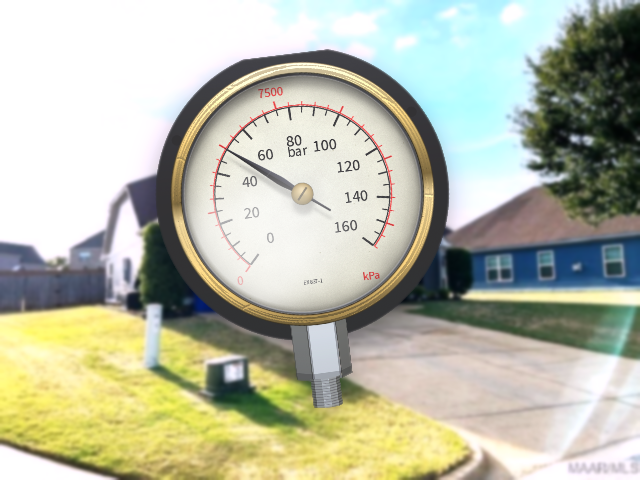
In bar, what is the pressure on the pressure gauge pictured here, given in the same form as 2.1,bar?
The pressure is 50,bar
